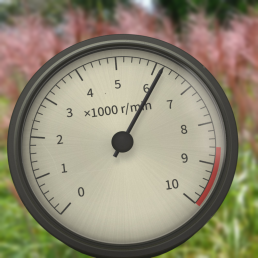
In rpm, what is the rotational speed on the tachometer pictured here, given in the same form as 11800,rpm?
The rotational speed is 6200,rpm
